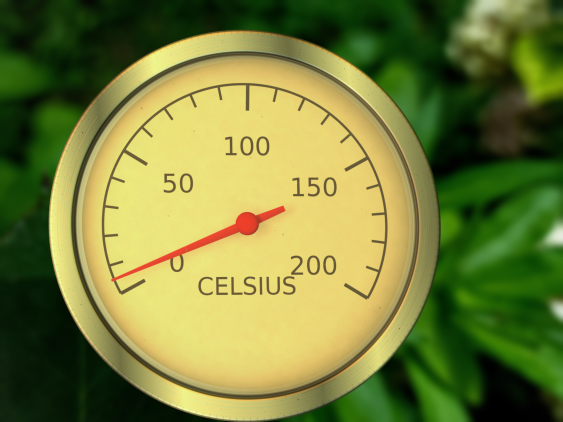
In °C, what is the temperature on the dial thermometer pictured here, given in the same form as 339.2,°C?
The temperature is 5,°C
